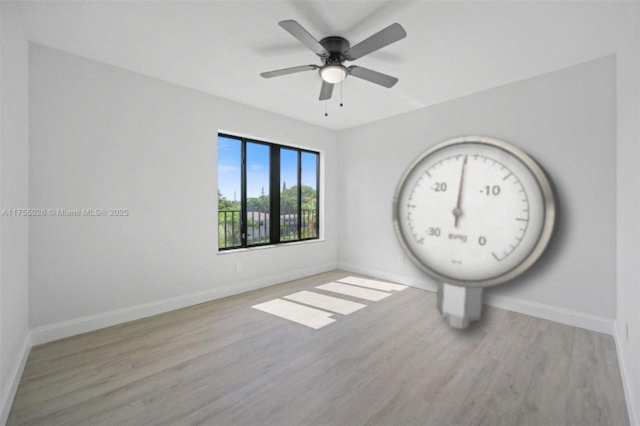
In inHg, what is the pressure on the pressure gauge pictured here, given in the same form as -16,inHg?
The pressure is -15,inHg
